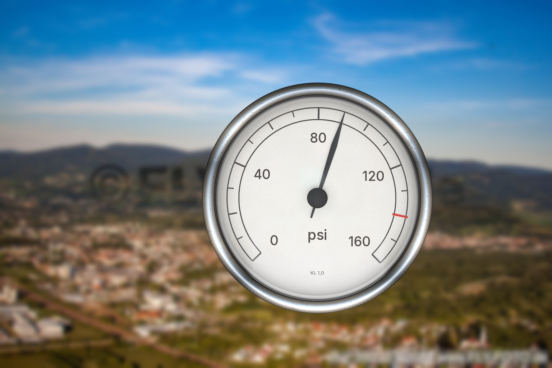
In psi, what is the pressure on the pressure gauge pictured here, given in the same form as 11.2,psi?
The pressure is 90,psi
